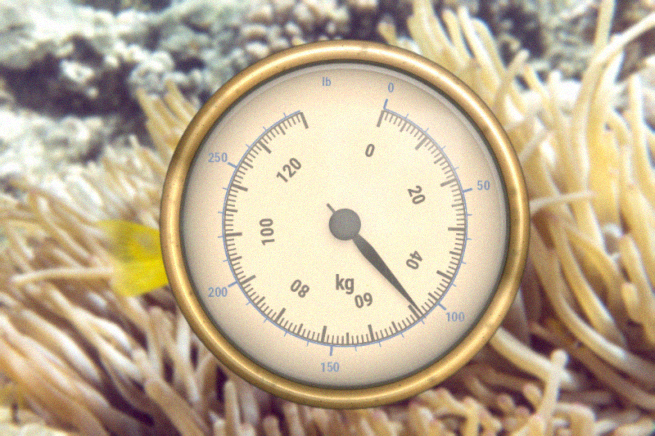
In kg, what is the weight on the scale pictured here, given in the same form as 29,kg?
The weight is 49,kg
